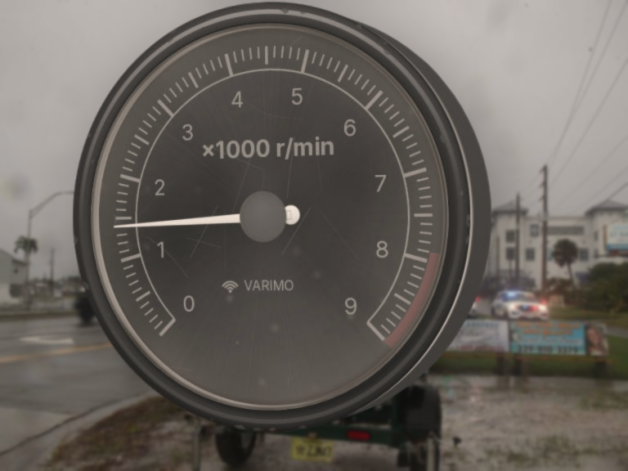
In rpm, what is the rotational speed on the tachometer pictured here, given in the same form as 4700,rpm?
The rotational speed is 1400,rpm
